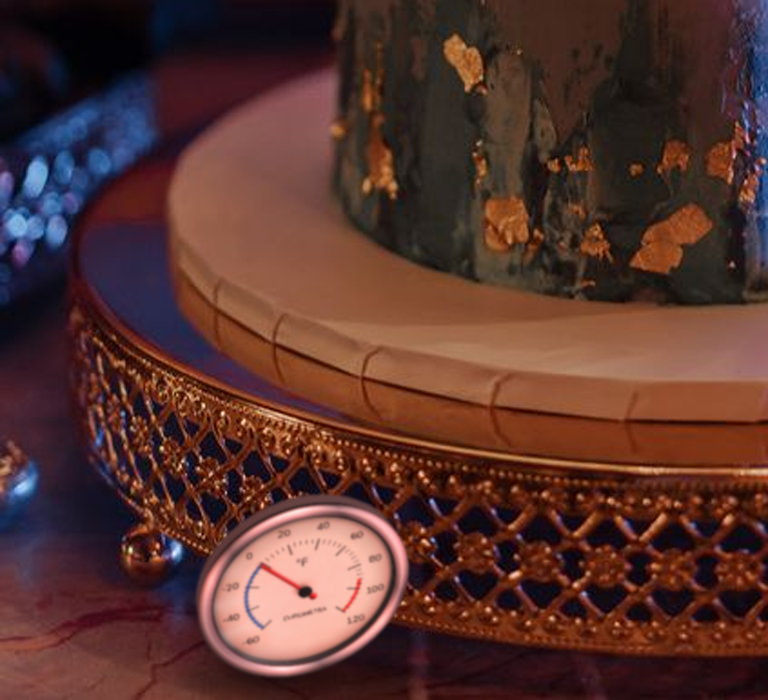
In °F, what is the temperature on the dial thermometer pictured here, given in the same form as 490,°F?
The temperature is 0,°F
